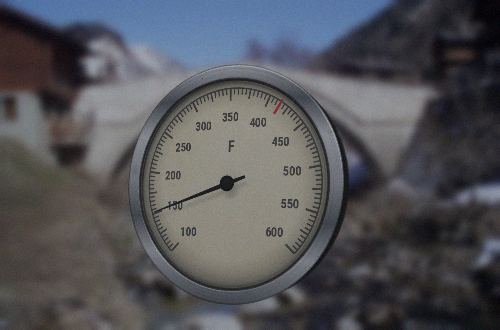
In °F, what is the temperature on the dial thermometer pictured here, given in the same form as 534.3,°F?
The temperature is 150,°F
